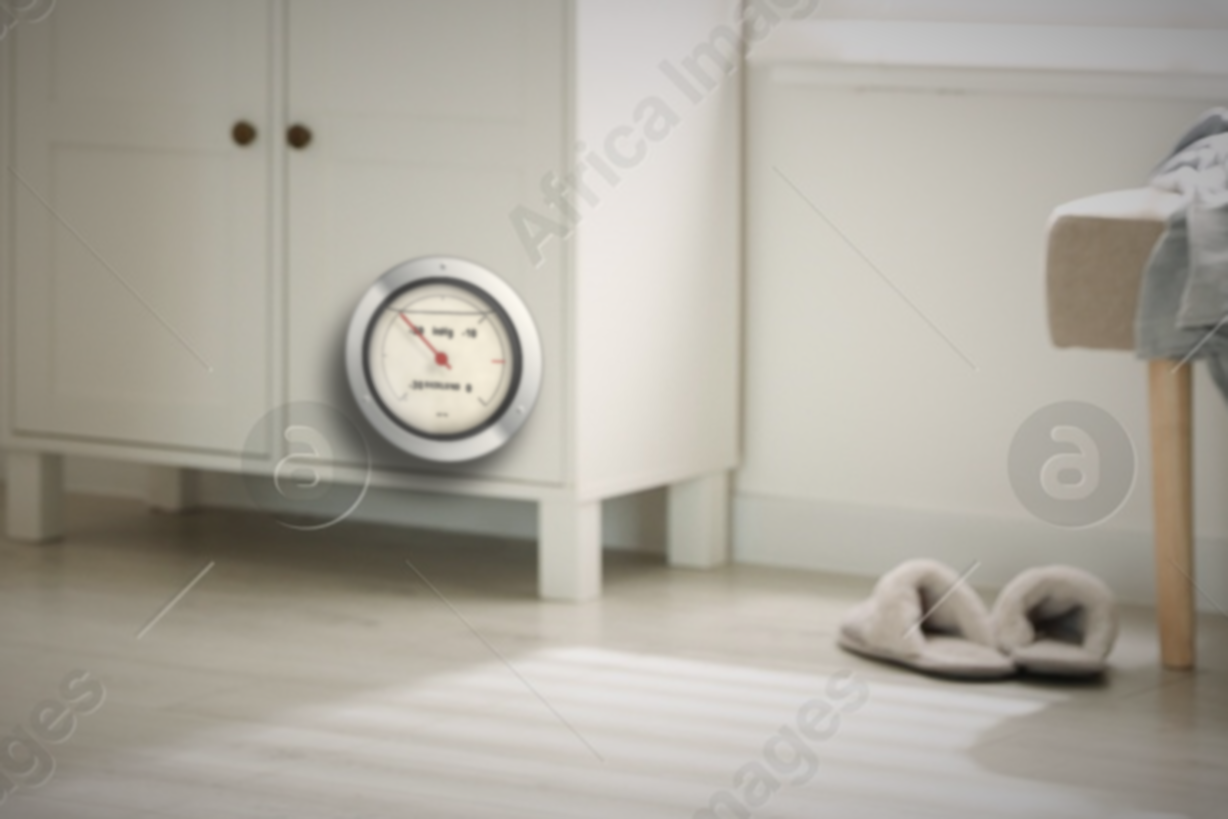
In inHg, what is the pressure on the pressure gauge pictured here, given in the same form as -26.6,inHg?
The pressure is -20,inHg
